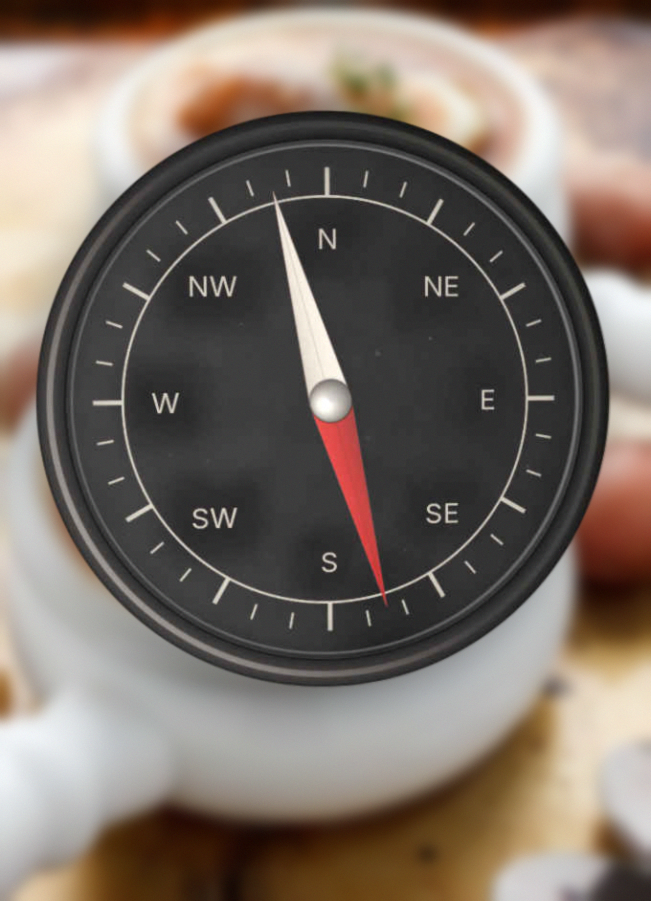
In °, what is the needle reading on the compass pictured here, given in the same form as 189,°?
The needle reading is 165,°
